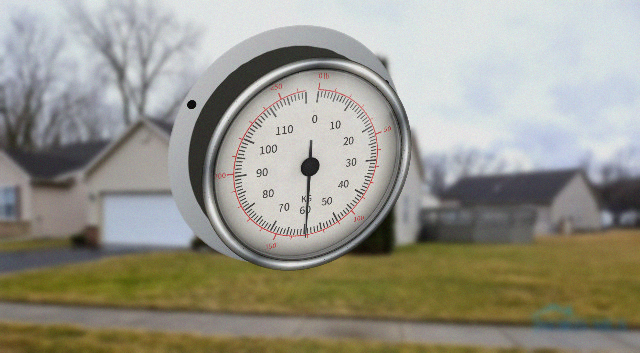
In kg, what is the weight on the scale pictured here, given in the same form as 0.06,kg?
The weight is 60,kg
